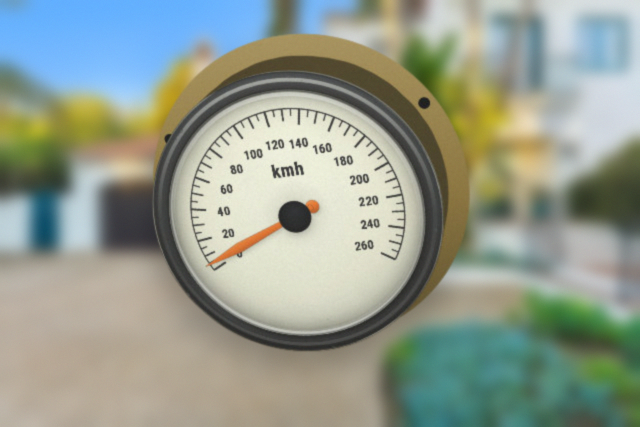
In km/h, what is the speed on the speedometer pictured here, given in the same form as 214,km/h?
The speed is 5,km/h
